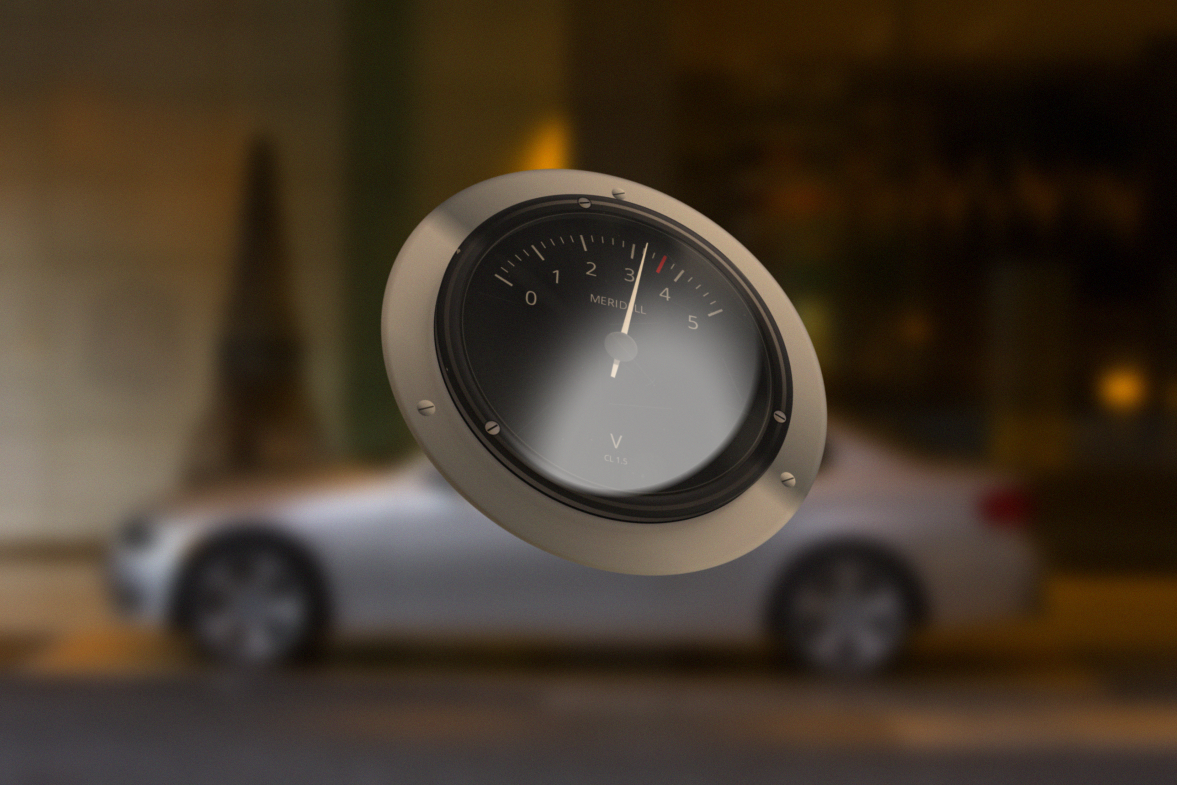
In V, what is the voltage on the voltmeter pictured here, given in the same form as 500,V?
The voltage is 3.2,V
